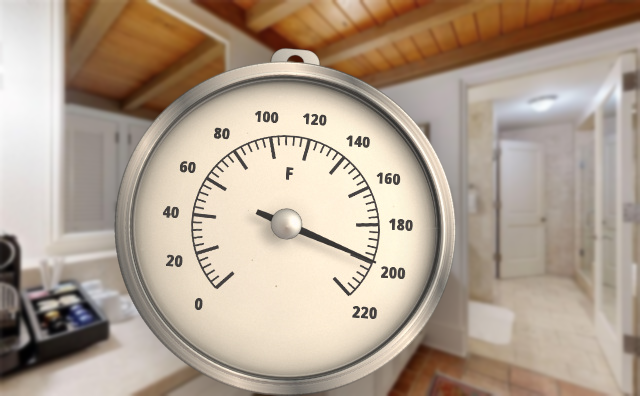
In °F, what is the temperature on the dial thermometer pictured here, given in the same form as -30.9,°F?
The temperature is 200,°F
